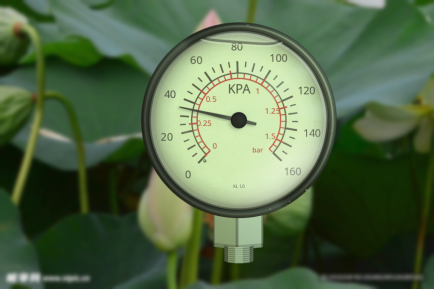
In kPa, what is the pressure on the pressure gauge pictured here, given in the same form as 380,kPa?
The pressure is 35,kPa
